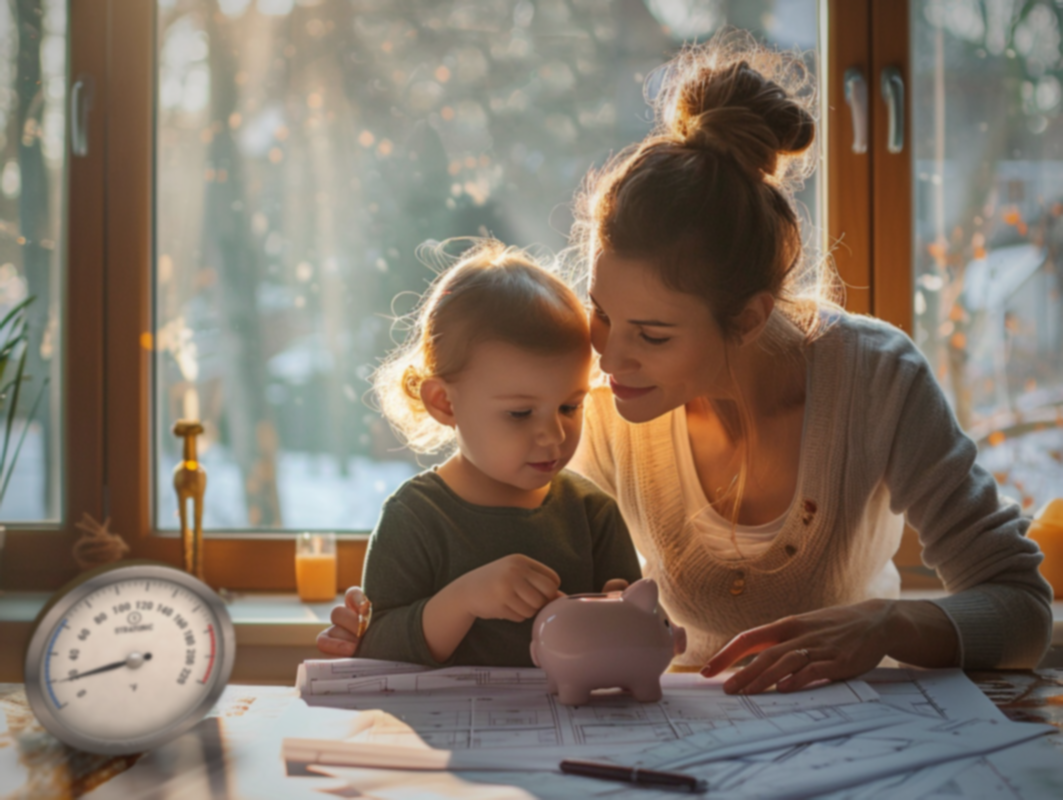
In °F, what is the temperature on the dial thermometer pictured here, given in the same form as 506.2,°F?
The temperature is 20,°F
